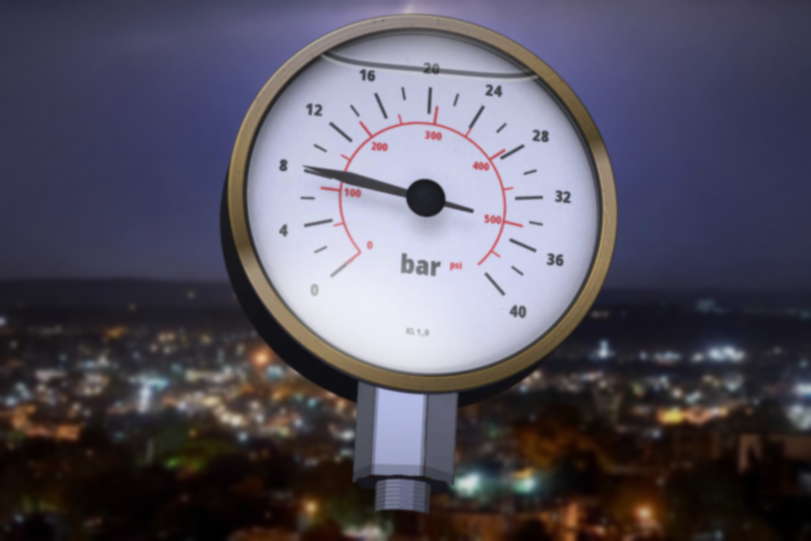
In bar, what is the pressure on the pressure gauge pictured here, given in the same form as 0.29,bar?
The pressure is 8,bar
